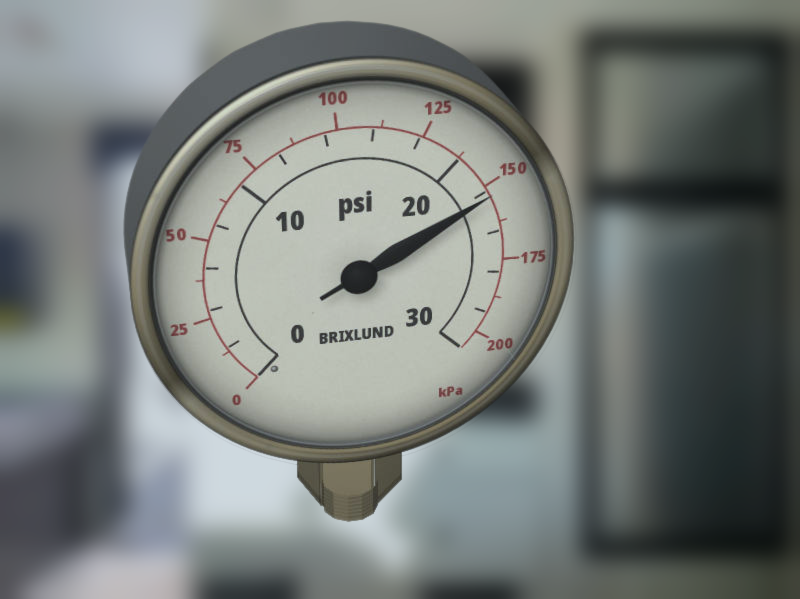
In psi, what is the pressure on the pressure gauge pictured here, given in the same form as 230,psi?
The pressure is 22,psi
